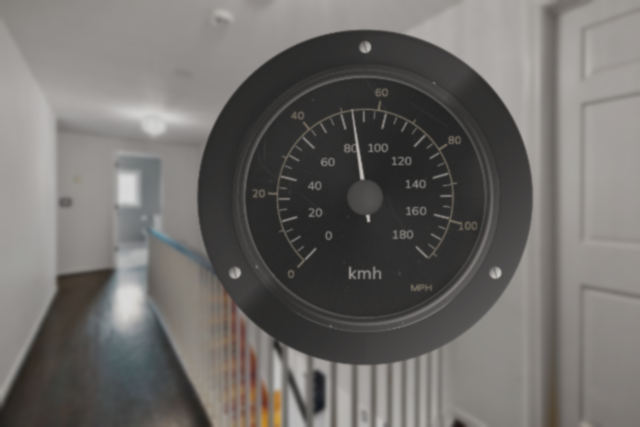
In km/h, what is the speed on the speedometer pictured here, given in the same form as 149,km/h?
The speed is 85,km/h
